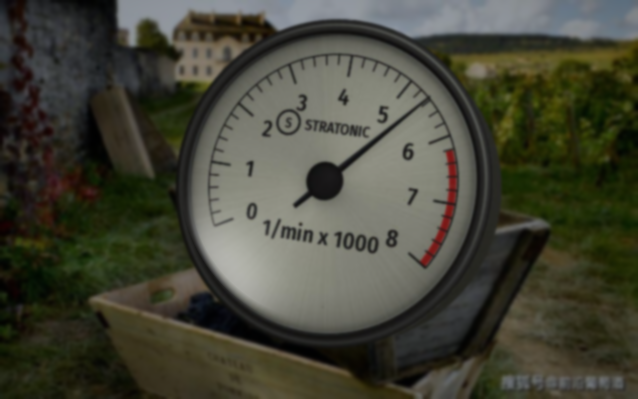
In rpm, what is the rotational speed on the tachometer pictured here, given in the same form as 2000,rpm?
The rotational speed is 5400,rpm
